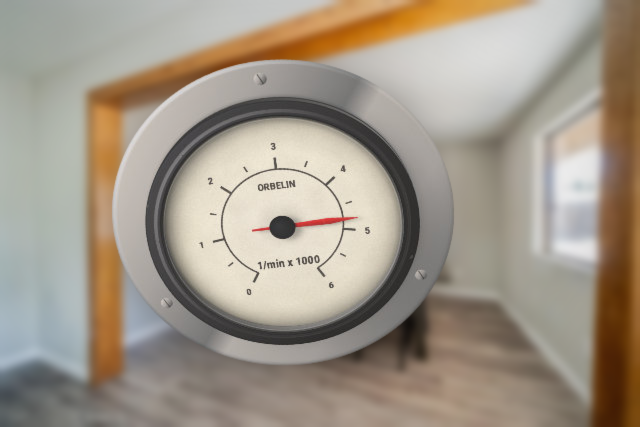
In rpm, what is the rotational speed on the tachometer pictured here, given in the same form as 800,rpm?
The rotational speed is 4750,rpm
